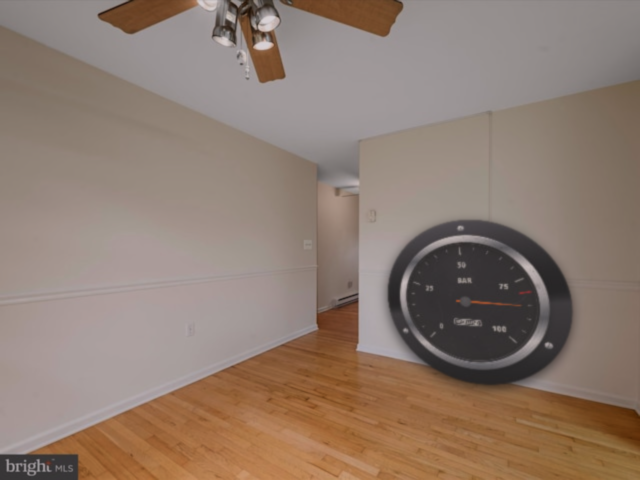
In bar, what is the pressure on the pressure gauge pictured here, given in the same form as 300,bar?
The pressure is 85,bar
